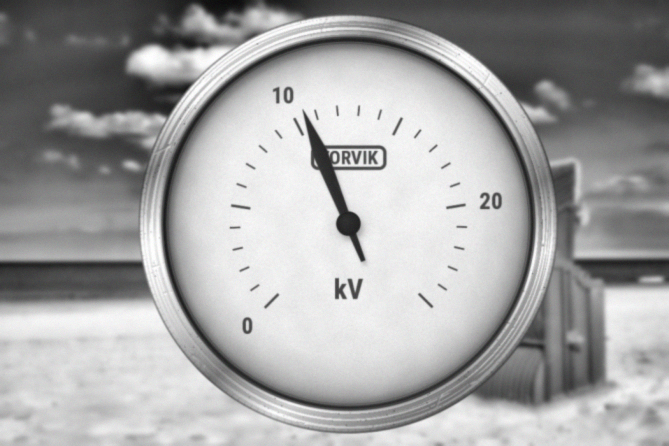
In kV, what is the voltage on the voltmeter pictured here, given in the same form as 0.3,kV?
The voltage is 10.5,kV
